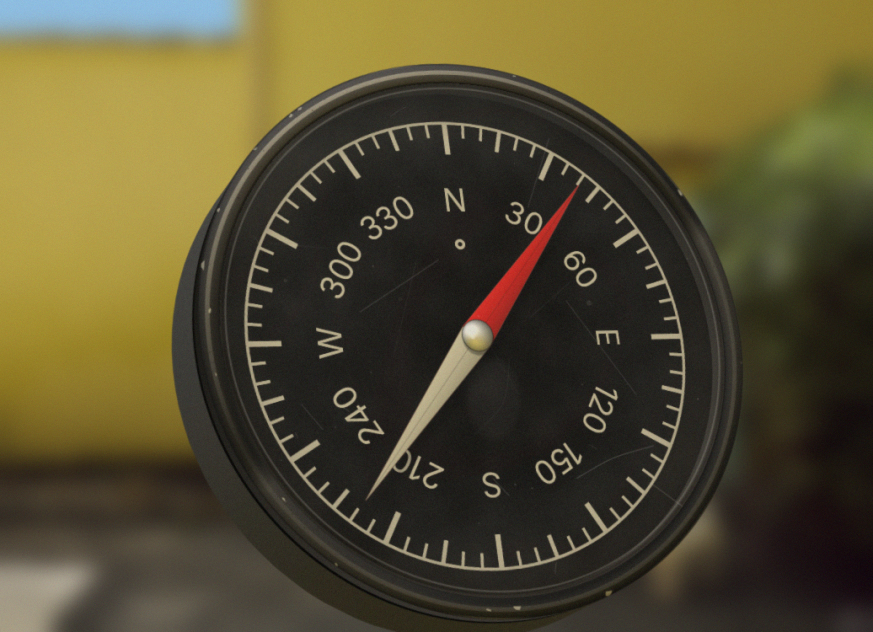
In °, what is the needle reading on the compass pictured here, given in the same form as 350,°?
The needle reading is 40,°
